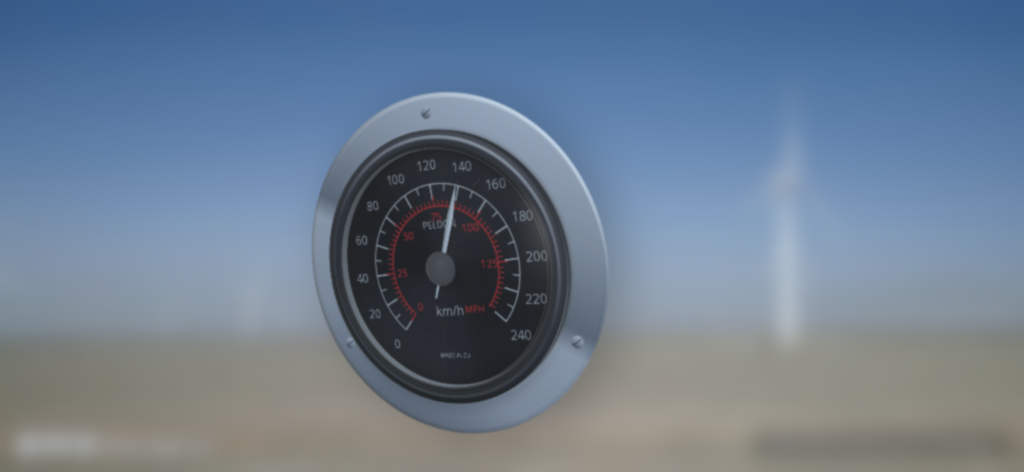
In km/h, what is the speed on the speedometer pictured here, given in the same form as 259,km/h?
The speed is 140,km/h
